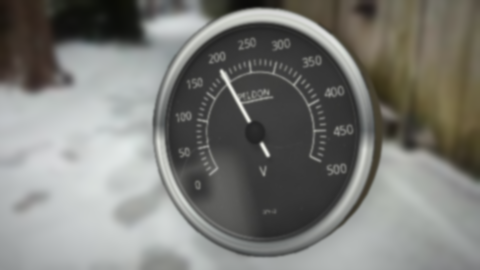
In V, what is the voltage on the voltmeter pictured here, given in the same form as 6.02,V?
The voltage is 200,V
